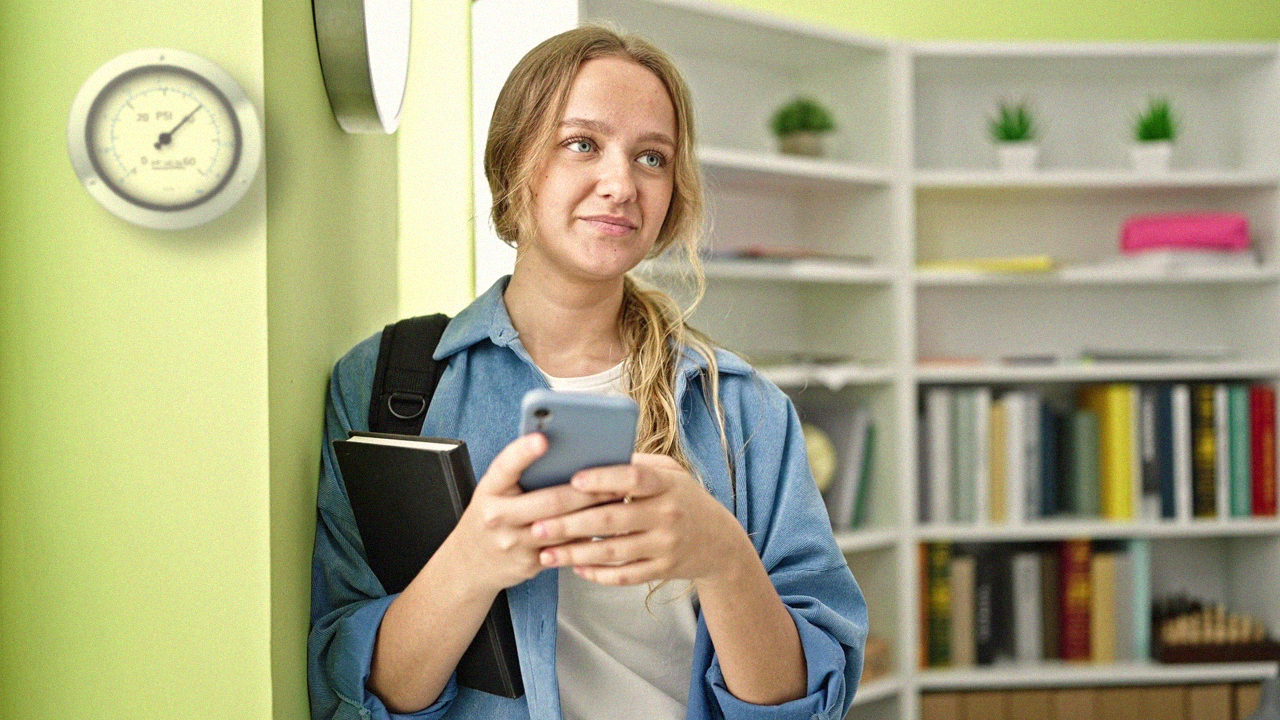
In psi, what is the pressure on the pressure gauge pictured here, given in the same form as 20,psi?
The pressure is 40,psi
